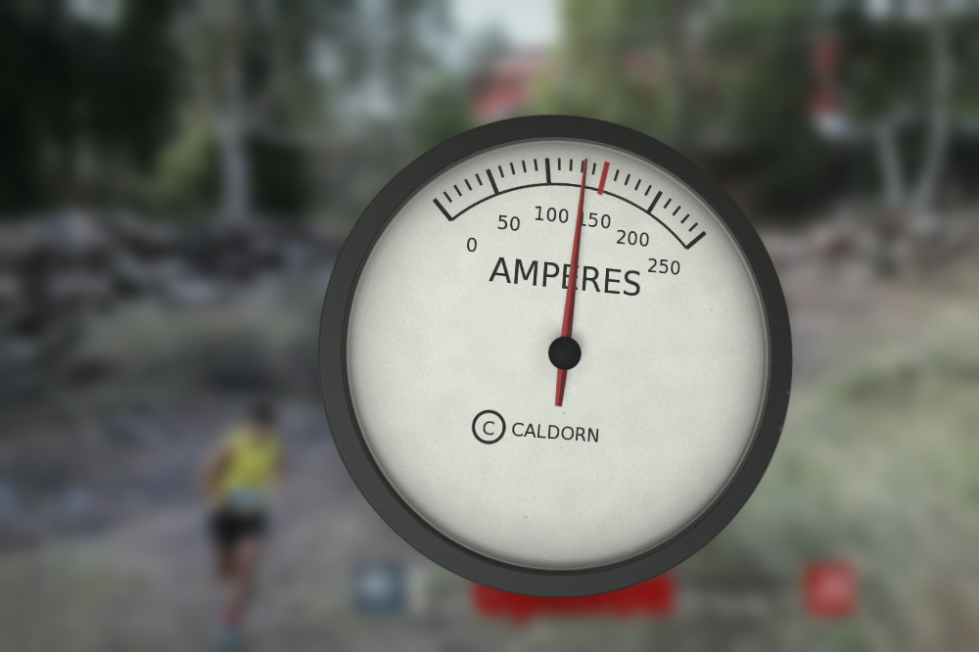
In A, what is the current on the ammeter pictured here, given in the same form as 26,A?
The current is 130,A
